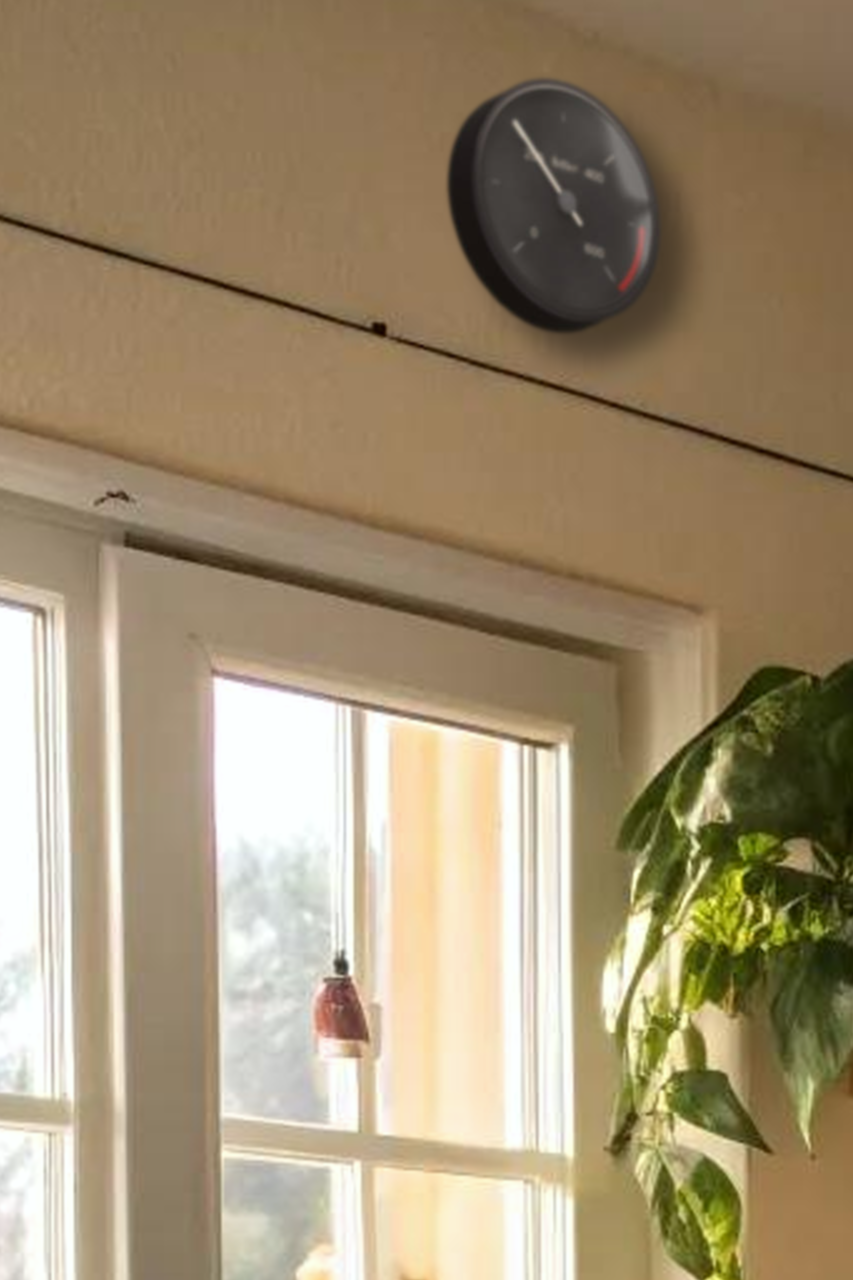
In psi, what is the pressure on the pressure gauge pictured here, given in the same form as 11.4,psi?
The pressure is 200,psi
